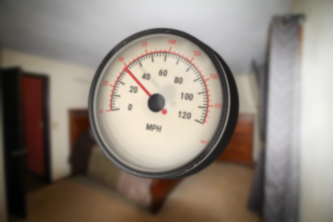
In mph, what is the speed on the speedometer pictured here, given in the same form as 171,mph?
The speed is 30,mph
